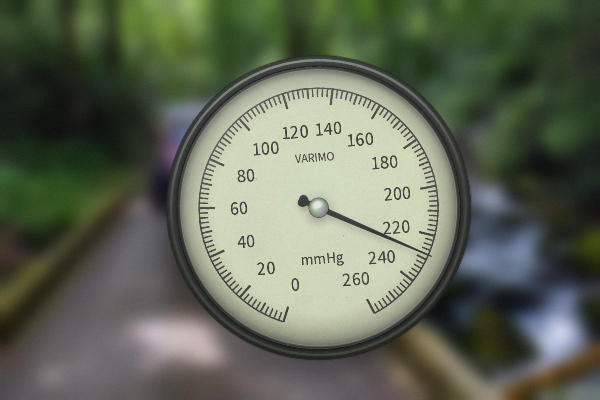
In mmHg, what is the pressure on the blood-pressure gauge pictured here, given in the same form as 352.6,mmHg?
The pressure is 228,mmHg
